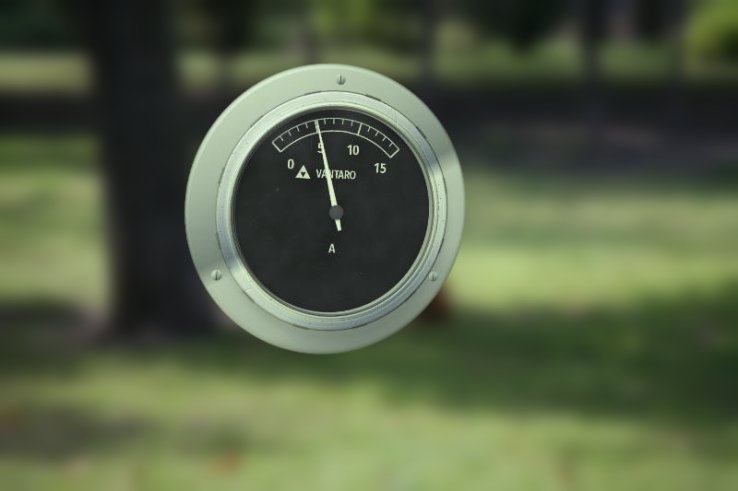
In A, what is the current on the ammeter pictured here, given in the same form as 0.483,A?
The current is 5,A
